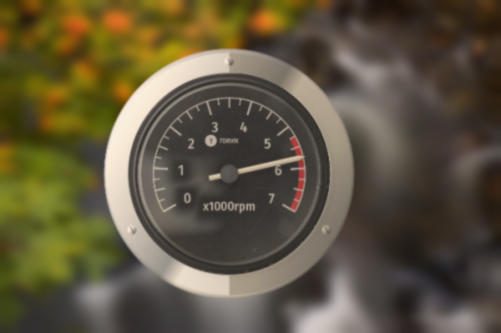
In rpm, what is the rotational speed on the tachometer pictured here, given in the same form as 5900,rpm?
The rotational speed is 5750,rpm
